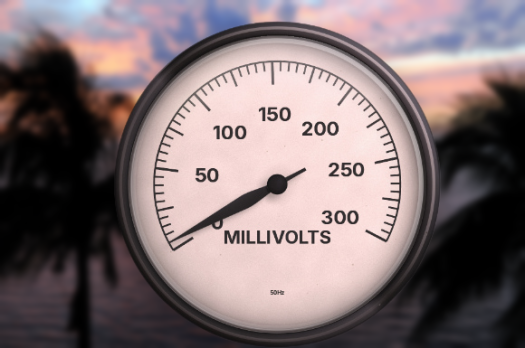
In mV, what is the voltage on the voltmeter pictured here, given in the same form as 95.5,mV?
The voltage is 5,mV
